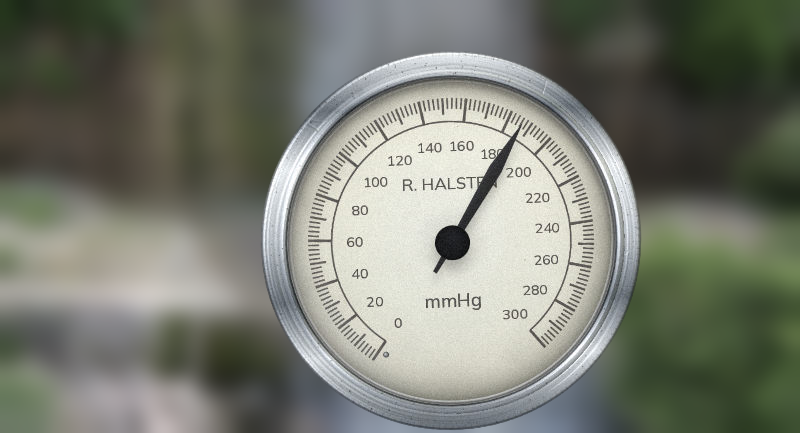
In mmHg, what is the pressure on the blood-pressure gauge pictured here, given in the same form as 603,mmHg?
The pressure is 186,mmHg
